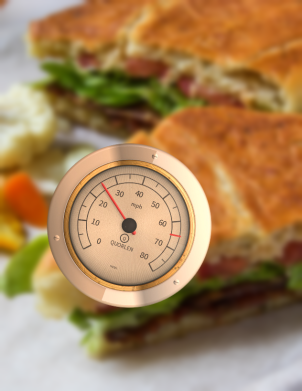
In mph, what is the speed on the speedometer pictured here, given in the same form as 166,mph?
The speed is 25,mph
